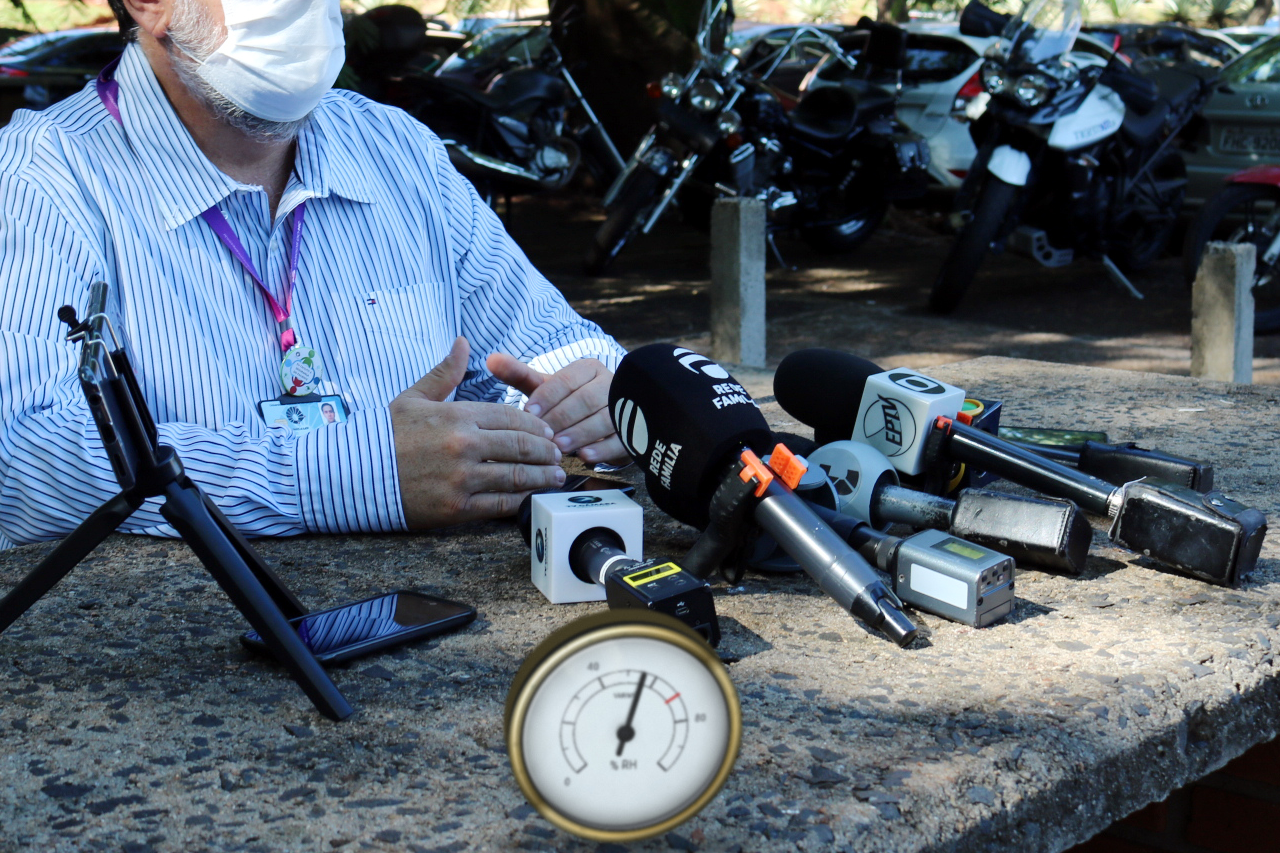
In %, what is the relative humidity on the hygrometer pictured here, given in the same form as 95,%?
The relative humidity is 55,%
